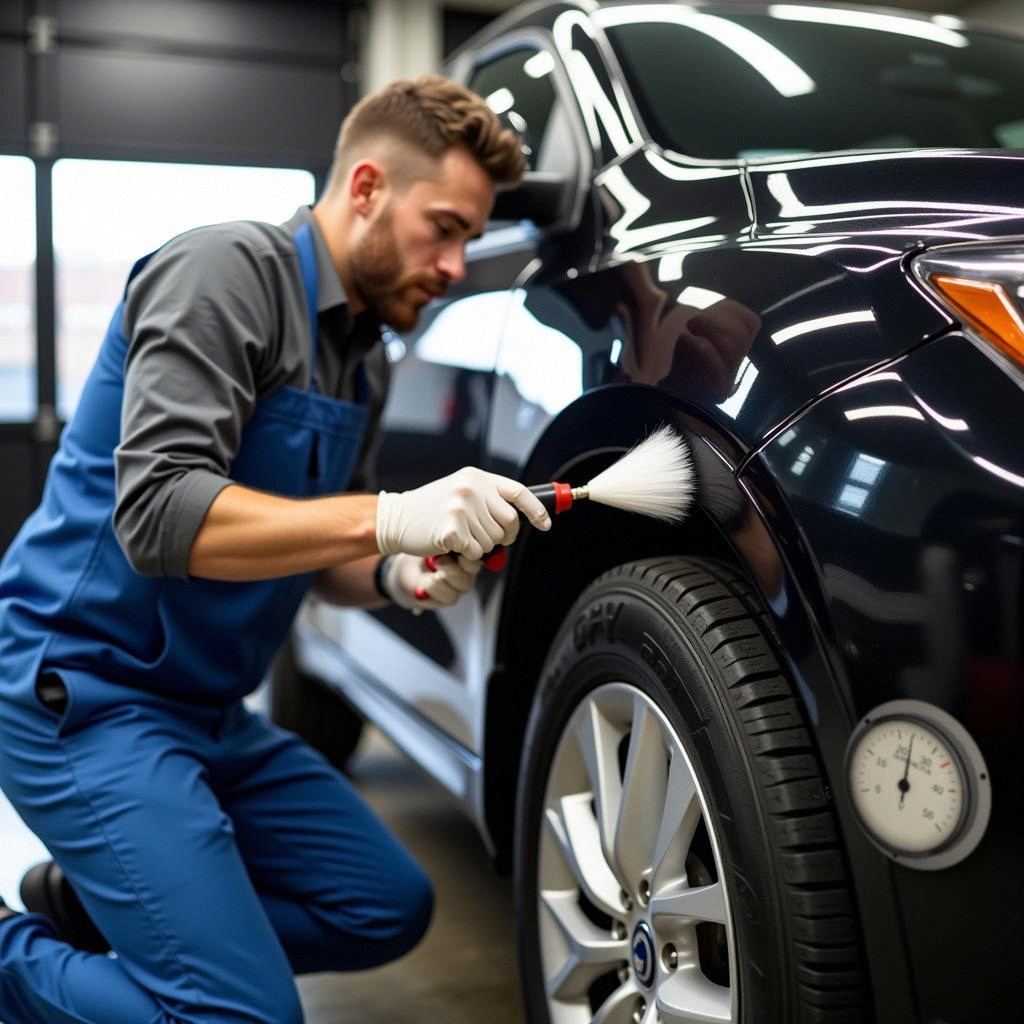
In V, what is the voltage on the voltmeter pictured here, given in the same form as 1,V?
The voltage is 24,V
